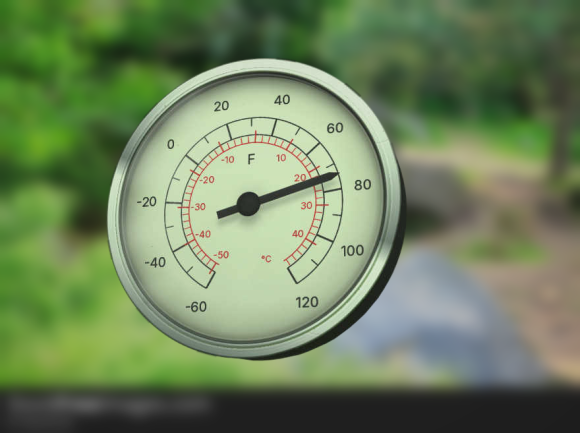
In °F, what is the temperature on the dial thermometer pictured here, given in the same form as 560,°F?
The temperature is 75,°F
